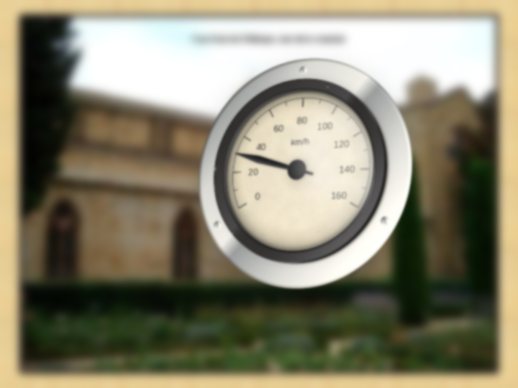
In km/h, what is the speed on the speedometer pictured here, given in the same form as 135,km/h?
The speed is 30,km/h
